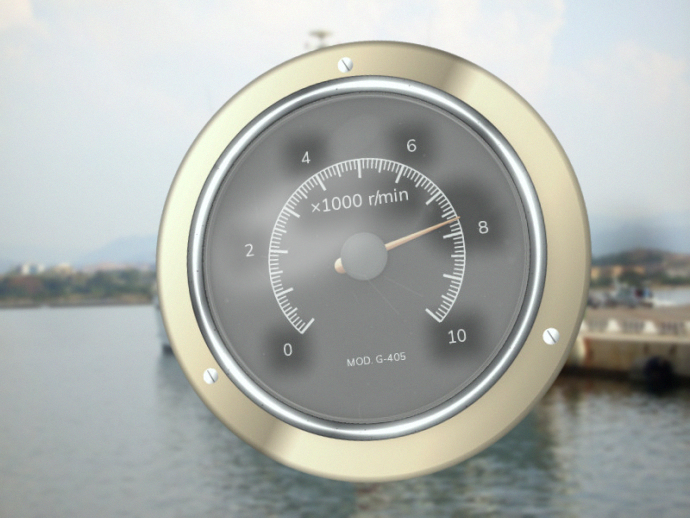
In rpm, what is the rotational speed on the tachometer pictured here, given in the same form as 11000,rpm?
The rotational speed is 7700,rpm
